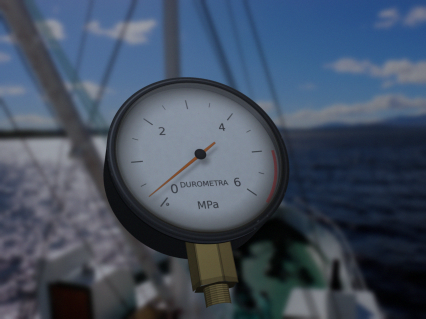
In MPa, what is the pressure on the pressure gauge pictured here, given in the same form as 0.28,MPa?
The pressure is 0.25,MPa
